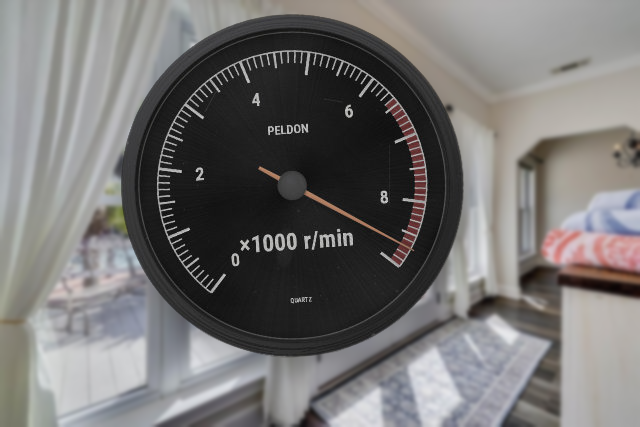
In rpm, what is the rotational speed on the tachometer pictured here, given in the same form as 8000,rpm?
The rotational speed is 8700,rpm
